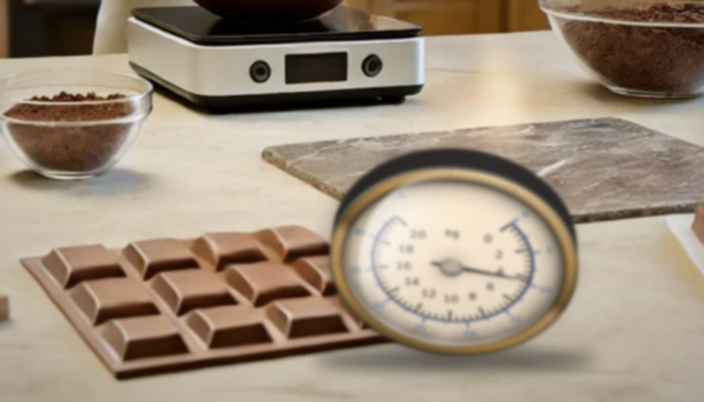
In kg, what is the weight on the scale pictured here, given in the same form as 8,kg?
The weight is 4,kg
